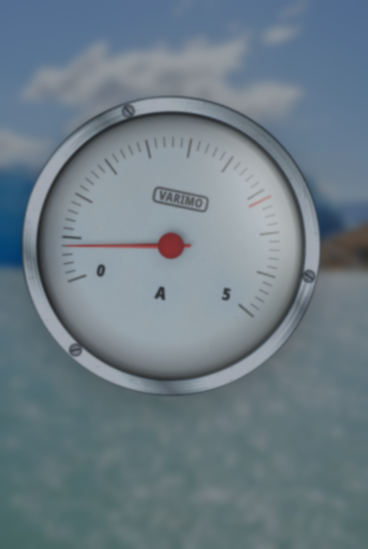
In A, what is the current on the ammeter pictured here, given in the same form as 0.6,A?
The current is 0.4,A
